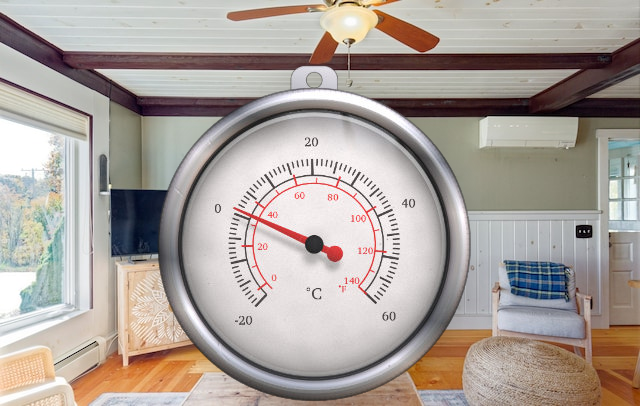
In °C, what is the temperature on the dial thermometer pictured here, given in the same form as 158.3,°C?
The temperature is 1,°C
